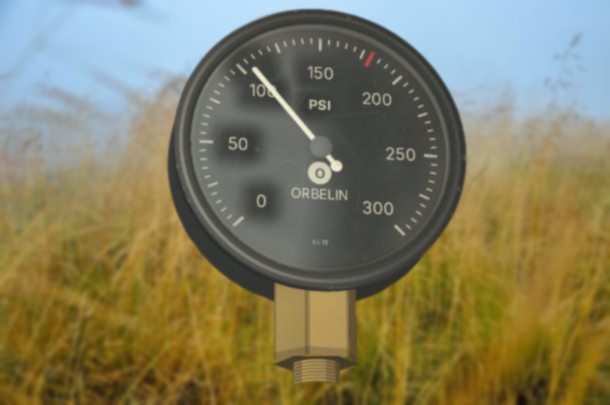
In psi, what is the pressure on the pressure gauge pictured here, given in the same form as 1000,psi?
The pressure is 105,psi
